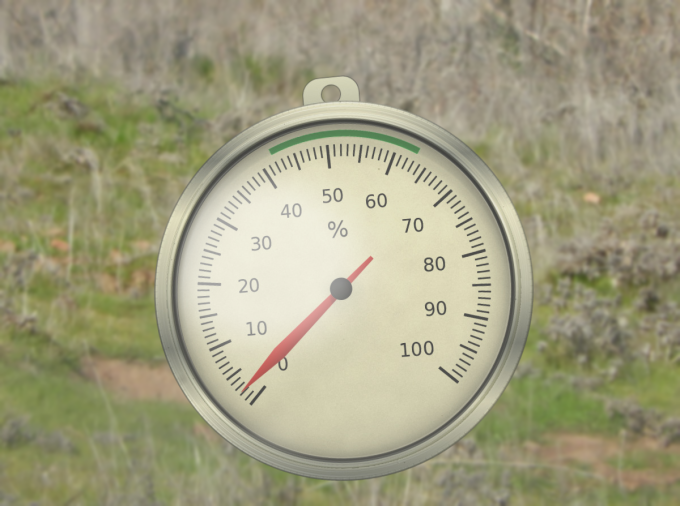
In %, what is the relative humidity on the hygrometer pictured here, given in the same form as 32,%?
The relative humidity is 2,%
